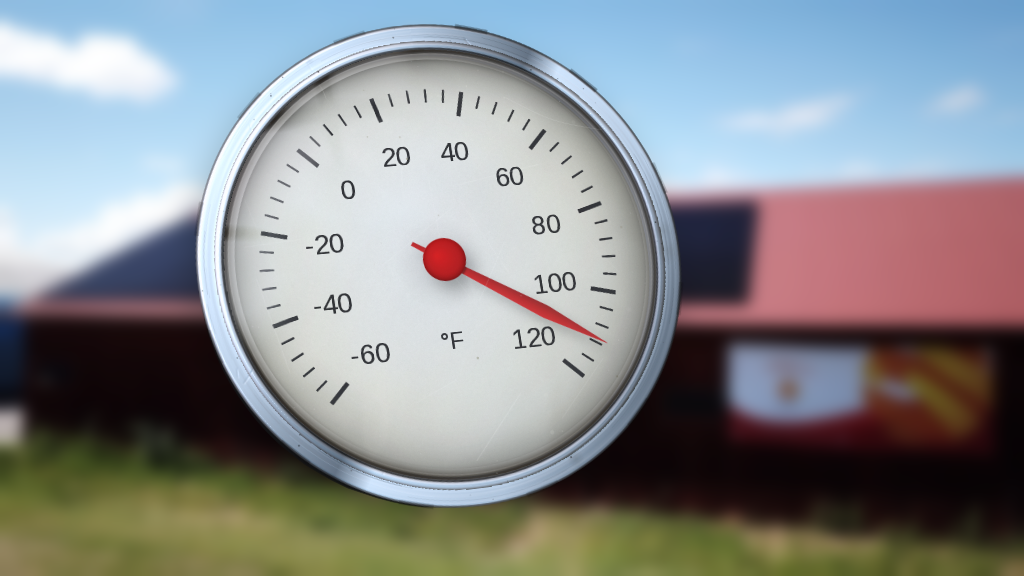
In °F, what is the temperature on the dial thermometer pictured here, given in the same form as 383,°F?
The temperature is 112,°F
